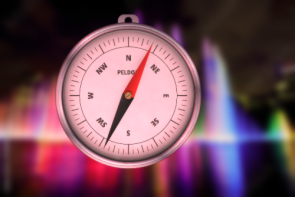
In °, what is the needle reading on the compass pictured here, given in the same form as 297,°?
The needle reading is 25,°
